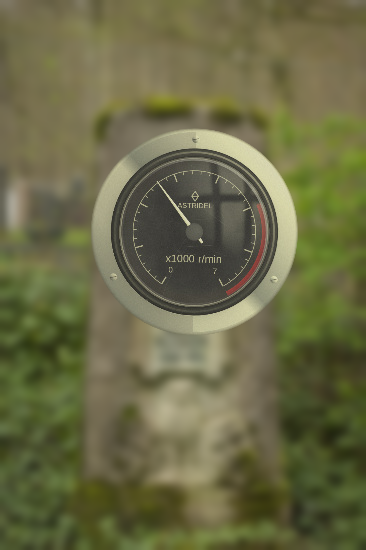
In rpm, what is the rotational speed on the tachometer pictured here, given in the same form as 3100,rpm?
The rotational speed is 2600,rpm
